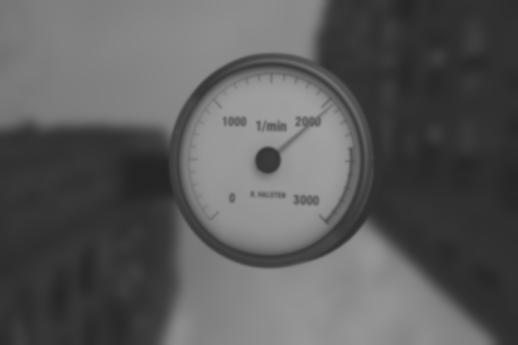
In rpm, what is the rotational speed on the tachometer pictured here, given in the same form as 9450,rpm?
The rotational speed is 2050,rpm
